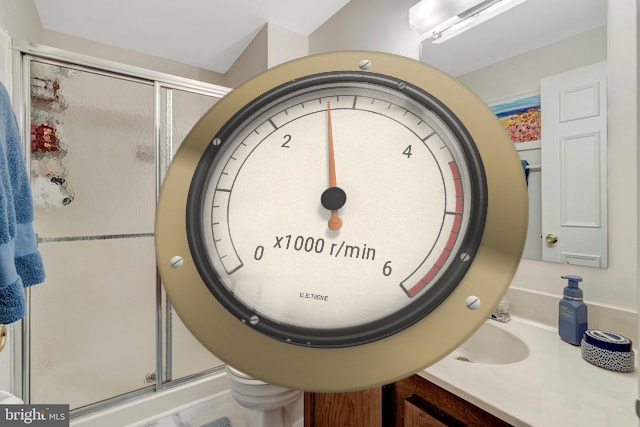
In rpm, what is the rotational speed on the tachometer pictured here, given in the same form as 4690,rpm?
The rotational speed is 2700,rpm
